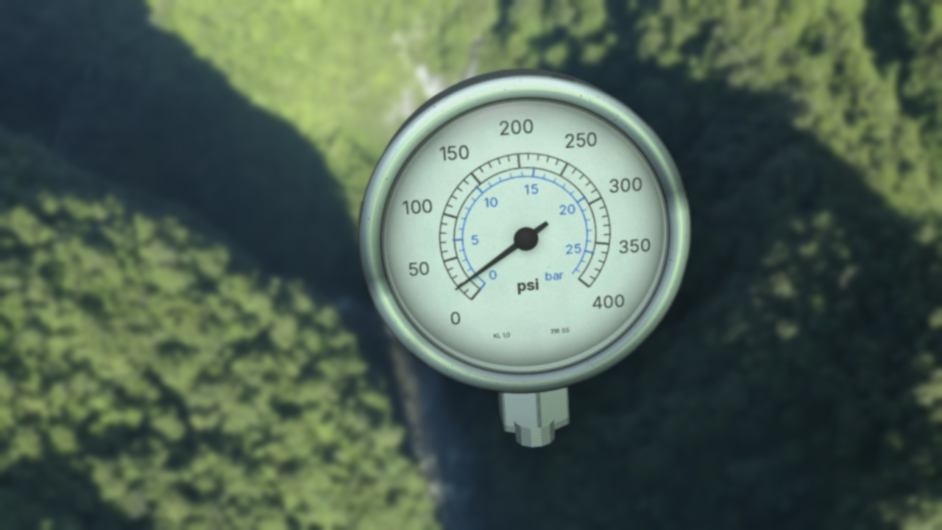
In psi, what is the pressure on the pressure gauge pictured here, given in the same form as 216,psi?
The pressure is 20,psi
